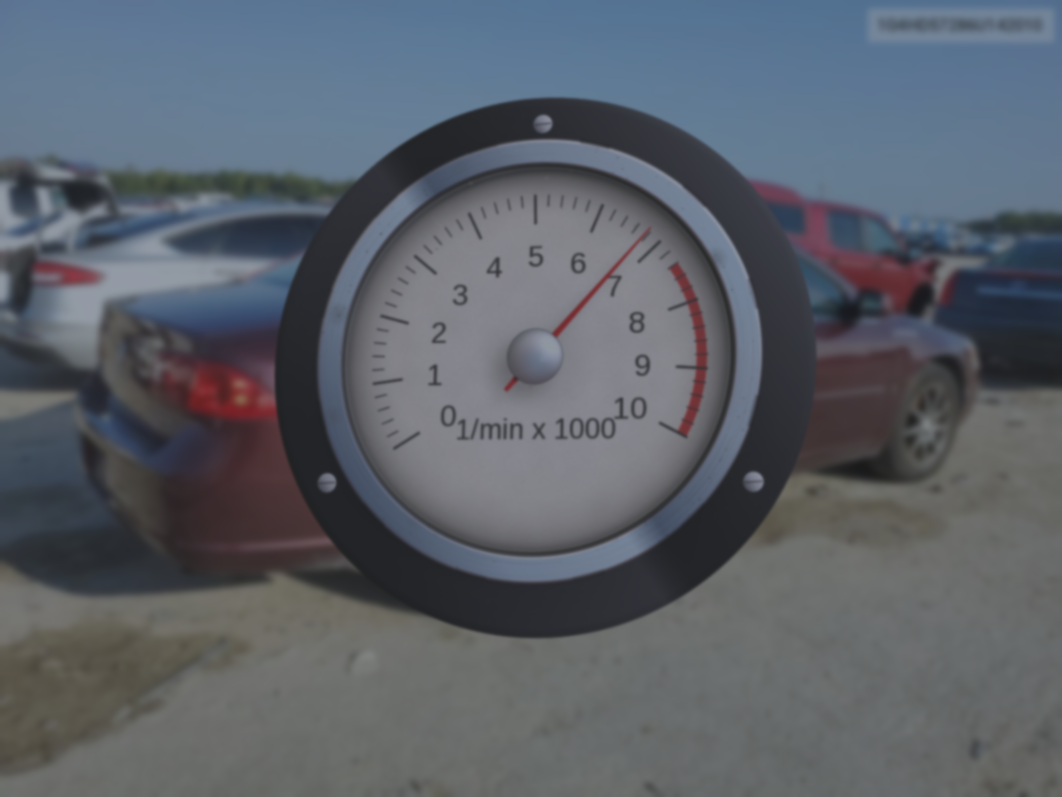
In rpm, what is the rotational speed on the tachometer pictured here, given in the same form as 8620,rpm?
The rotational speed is 6800,rpm
